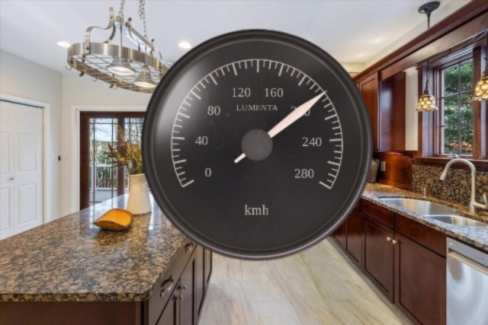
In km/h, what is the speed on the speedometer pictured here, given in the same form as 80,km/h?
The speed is 200,km/h
